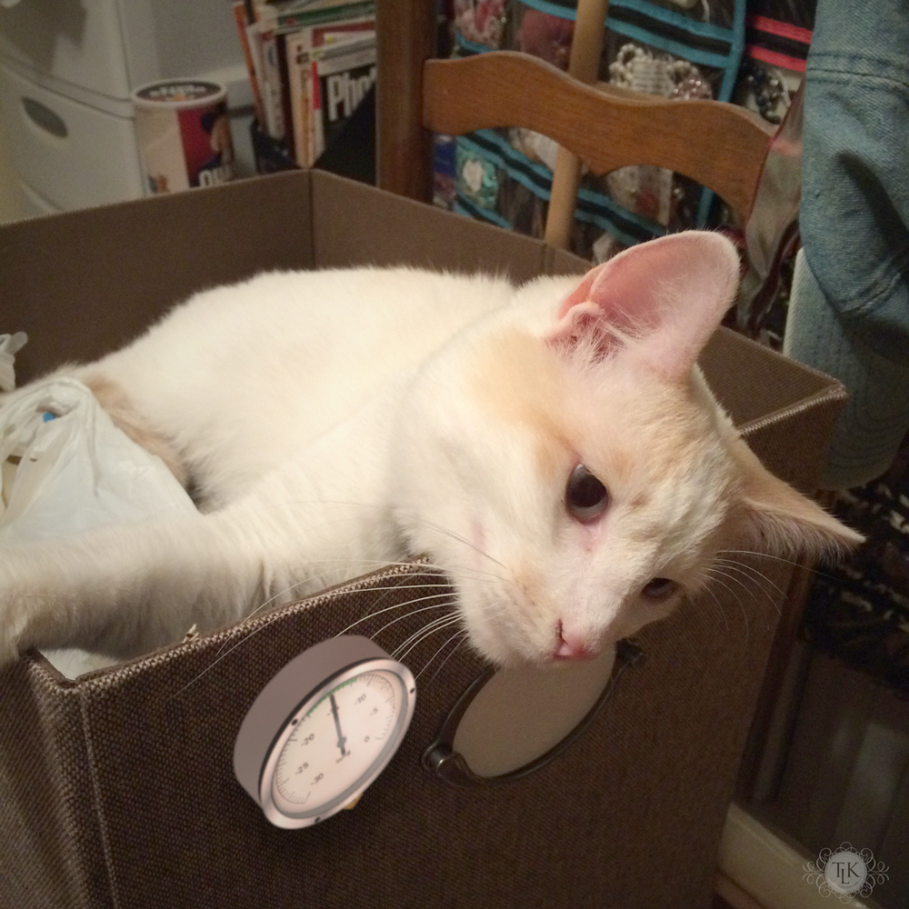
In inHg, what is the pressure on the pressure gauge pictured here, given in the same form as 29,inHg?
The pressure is -15,inHg
